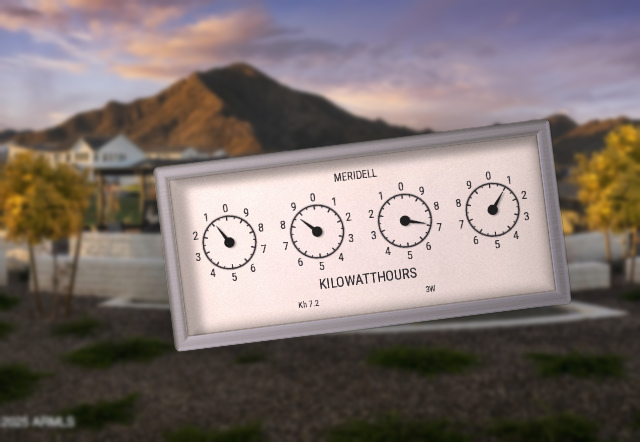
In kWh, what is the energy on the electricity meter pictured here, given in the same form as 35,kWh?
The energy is 871,kWh
